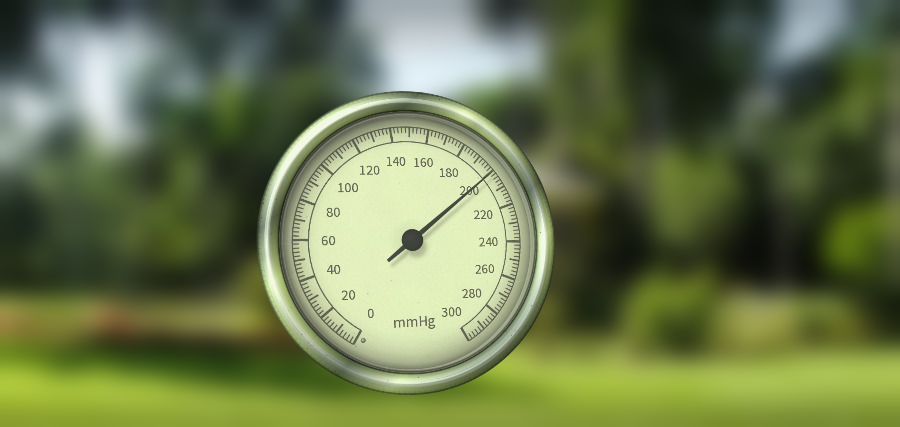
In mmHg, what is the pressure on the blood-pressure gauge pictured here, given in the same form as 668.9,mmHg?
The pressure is 200,mmHg
